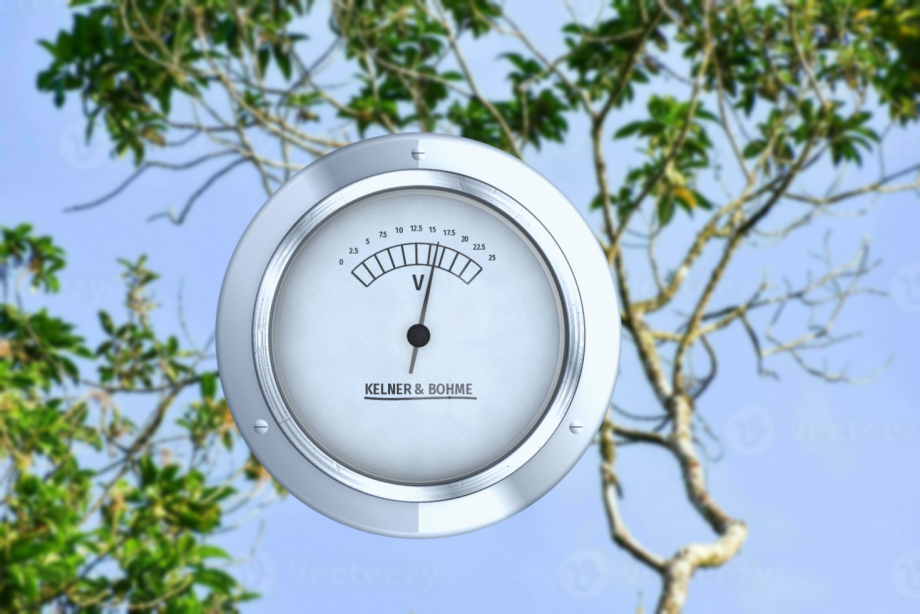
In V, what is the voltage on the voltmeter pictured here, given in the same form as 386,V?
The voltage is 16.25,V
